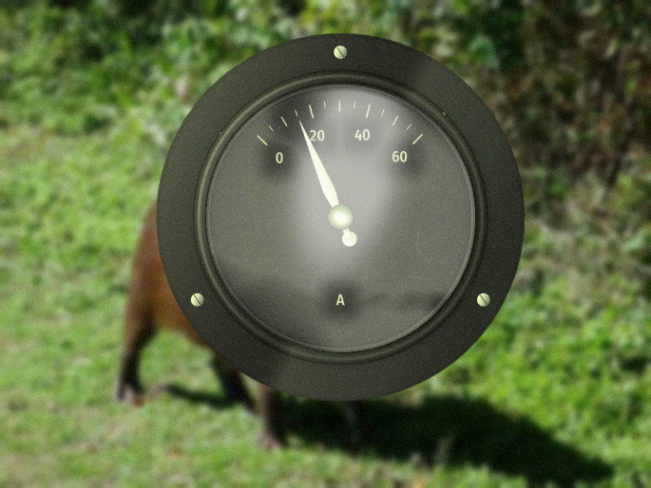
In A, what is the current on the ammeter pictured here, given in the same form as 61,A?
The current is 15,A
